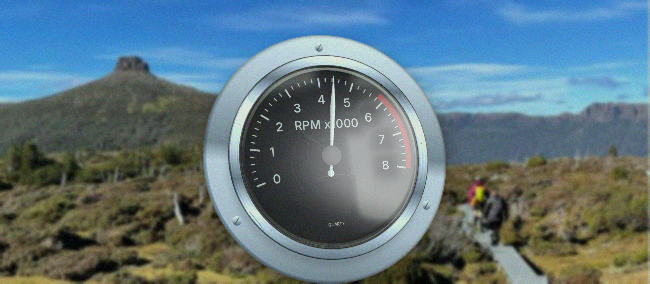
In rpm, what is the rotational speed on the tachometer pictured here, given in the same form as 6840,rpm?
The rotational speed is 4400,rpm
